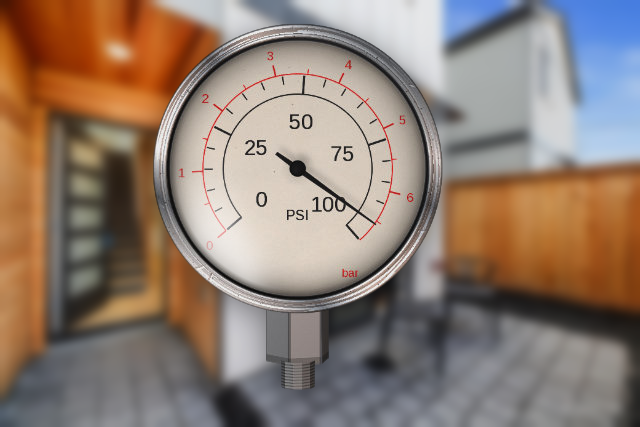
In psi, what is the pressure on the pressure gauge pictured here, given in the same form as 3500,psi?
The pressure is 95,psi
